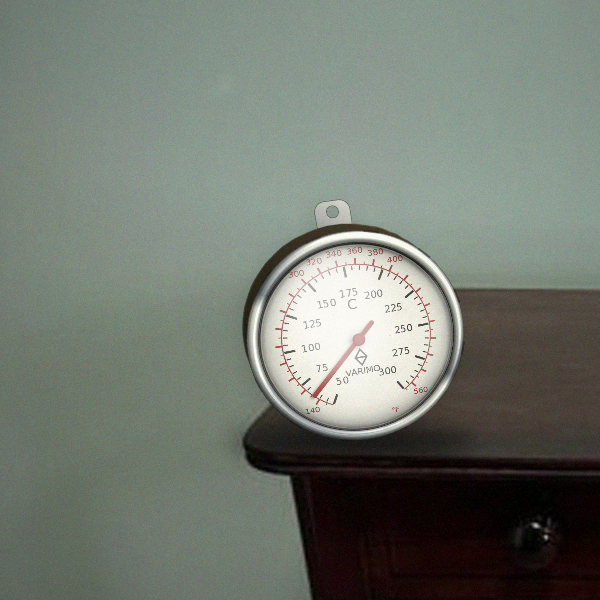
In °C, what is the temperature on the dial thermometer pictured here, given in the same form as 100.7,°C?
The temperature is 65,°C
